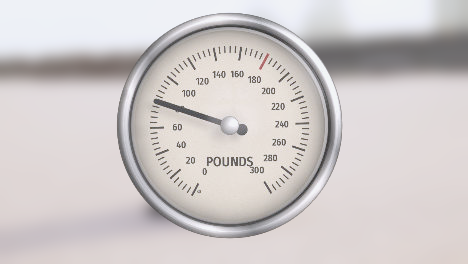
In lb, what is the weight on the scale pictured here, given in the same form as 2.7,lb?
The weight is 80,lb
